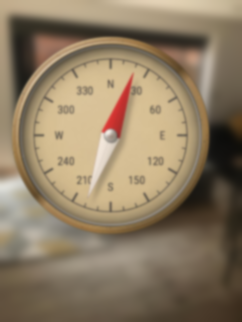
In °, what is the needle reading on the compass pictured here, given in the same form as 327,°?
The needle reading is 20,°
